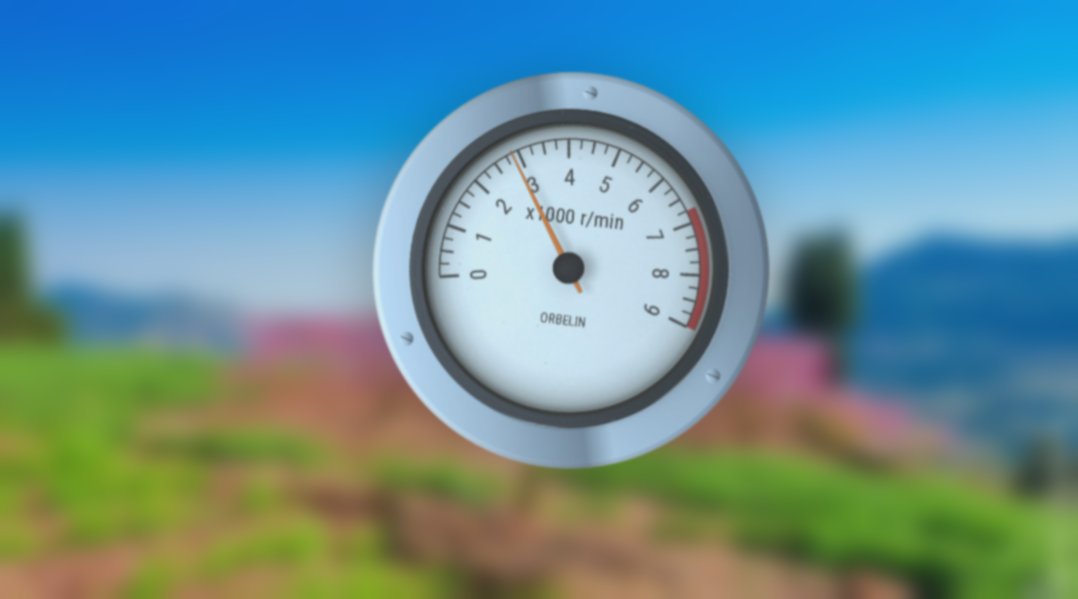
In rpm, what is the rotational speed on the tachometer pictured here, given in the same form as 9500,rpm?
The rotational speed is 2875,rpm
